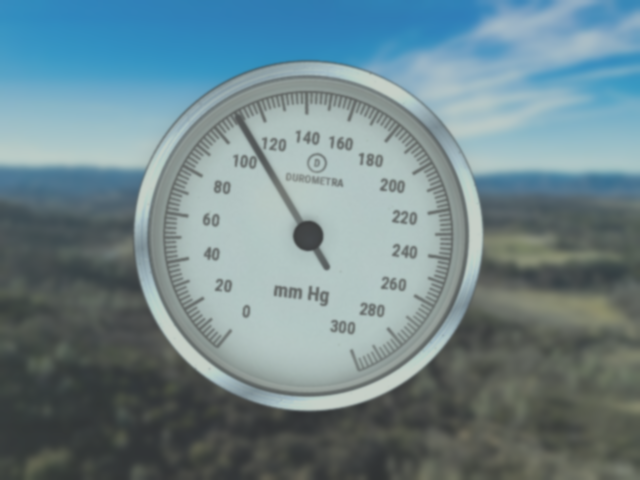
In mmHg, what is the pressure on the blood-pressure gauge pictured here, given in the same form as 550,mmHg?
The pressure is 110,mmHg
